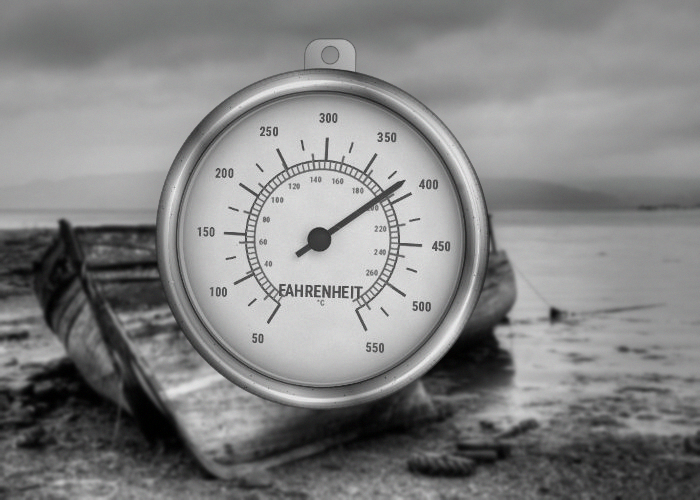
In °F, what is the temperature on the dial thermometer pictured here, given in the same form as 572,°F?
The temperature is 387.5,°F
